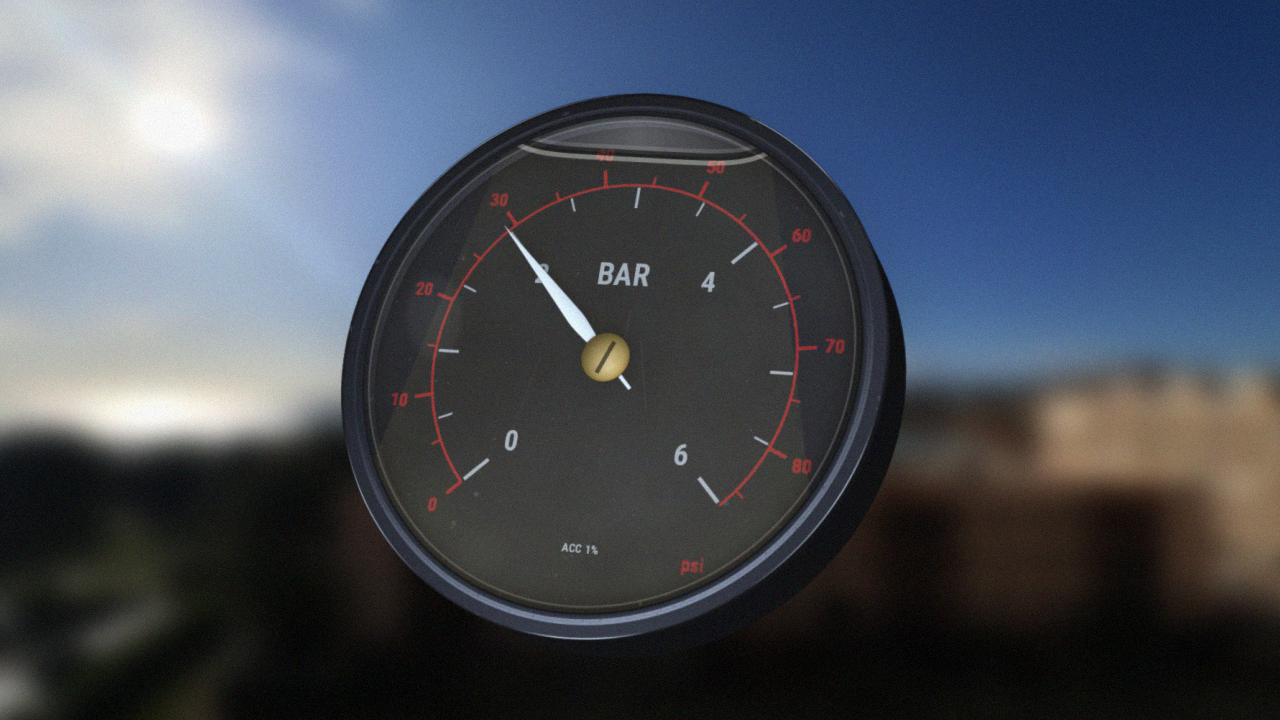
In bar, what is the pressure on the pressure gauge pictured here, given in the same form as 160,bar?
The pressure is 2,bar
